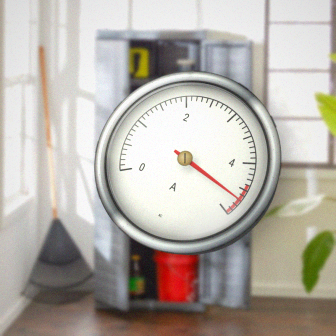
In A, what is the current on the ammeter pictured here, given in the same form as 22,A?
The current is 4.7,A
